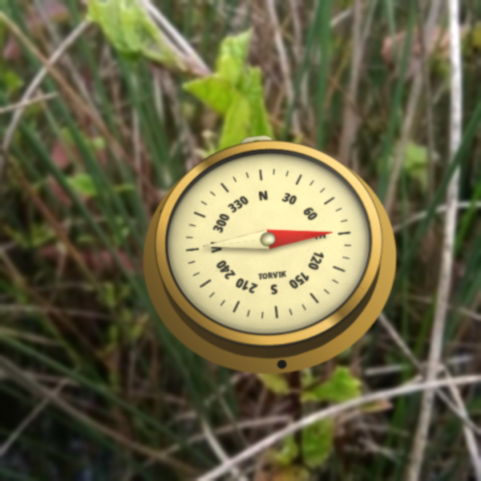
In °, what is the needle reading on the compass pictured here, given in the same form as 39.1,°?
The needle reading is 90,°
